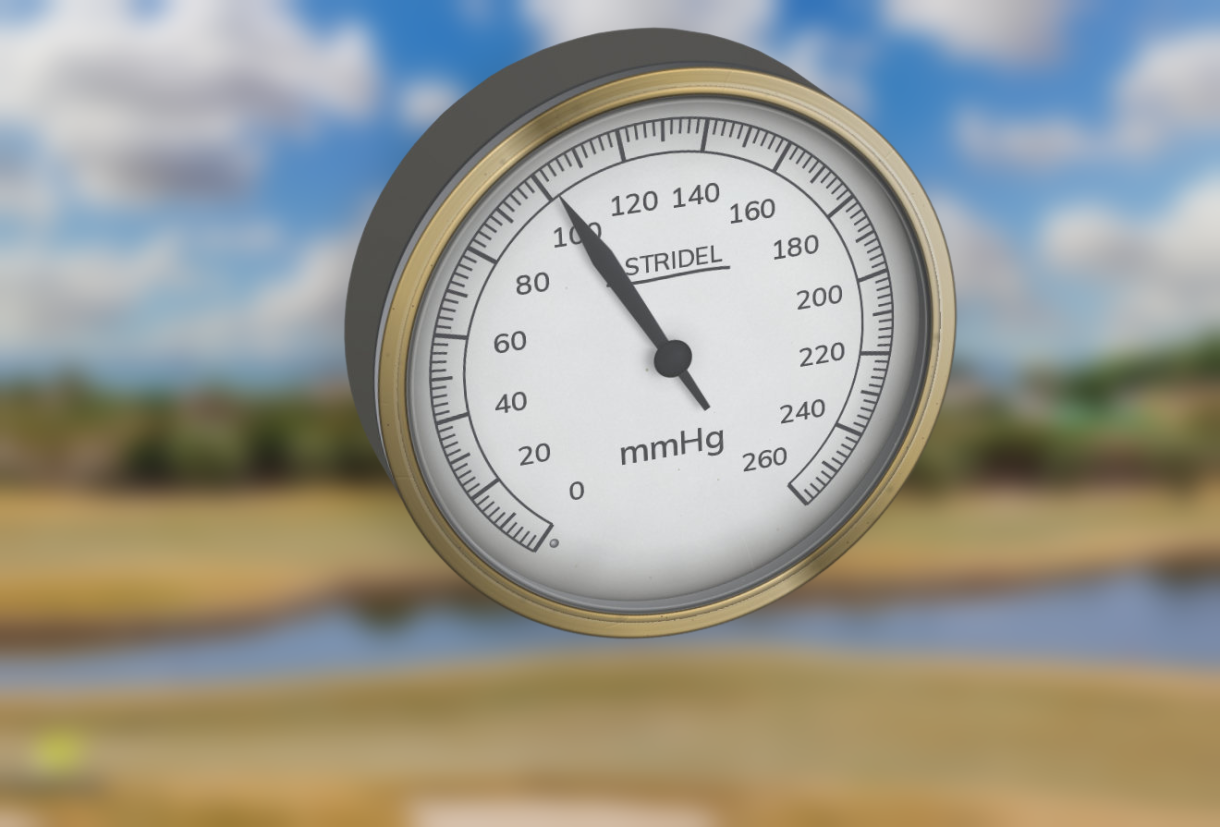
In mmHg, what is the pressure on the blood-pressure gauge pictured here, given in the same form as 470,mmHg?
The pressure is 102,mmHg
